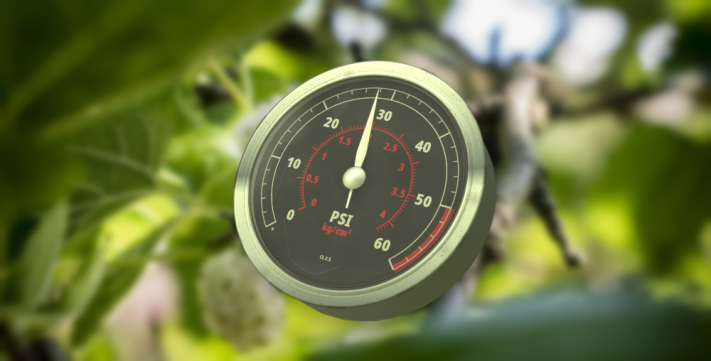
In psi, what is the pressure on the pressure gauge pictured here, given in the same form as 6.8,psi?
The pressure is 28,psi
